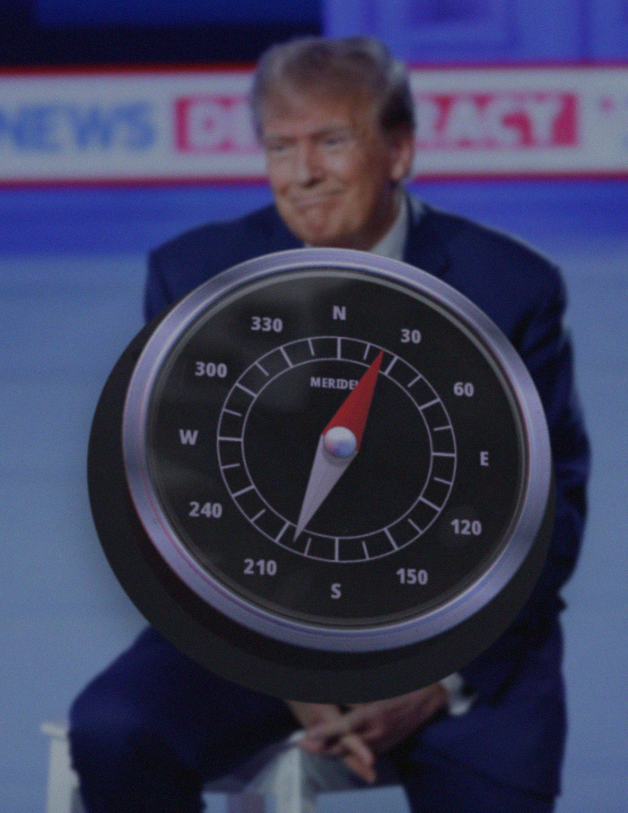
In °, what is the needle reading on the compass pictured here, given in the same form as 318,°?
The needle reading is 22.5,°
